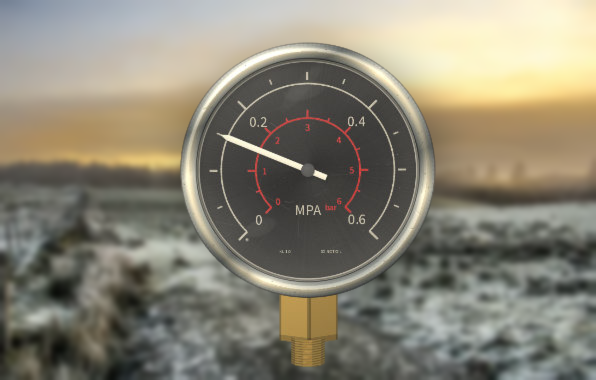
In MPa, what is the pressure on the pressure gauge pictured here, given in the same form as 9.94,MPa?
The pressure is 0.15,MPa
